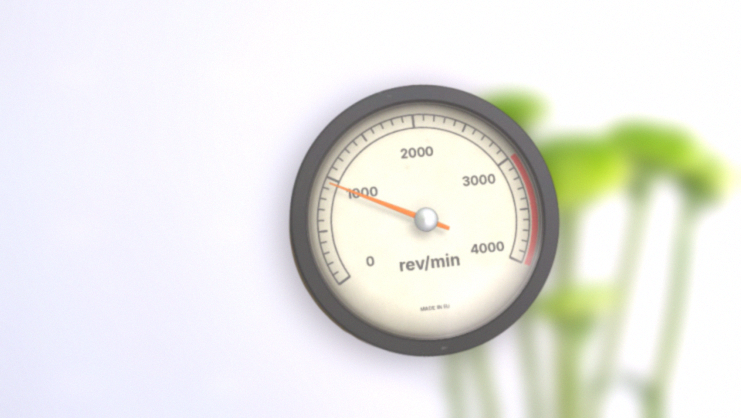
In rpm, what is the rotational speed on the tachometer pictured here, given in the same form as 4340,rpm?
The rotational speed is 950,rpm
